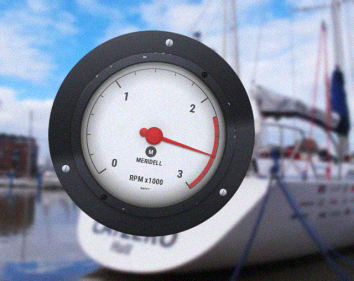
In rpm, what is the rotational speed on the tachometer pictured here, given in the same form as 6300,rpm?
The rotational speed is 2600,rpm
